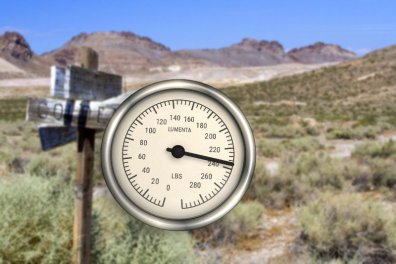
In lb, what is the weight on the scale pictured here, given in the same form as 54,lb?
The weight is 236,lb
